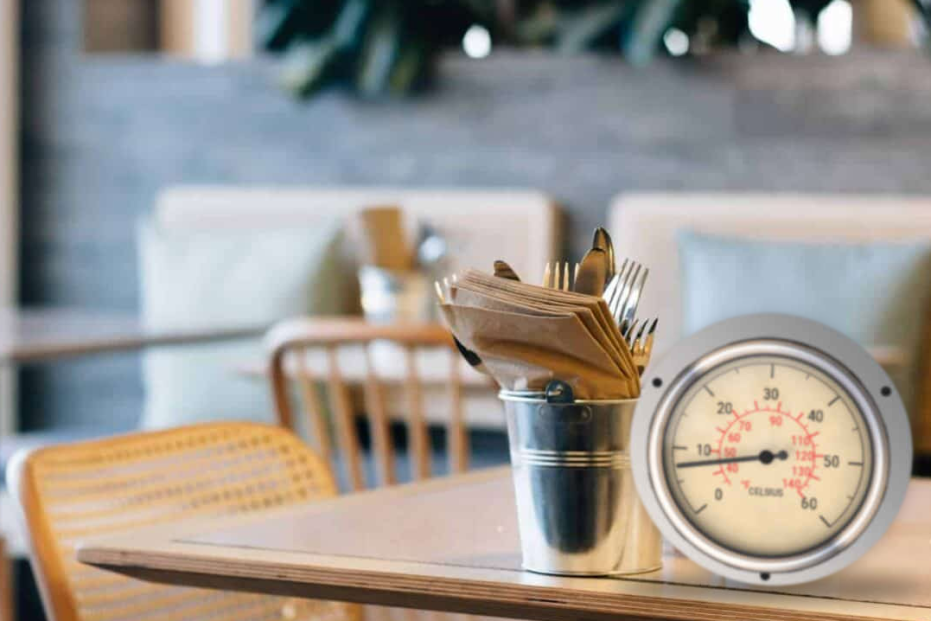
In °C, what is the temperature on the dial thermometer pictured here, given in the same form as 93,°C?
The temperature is 7.5,°C
